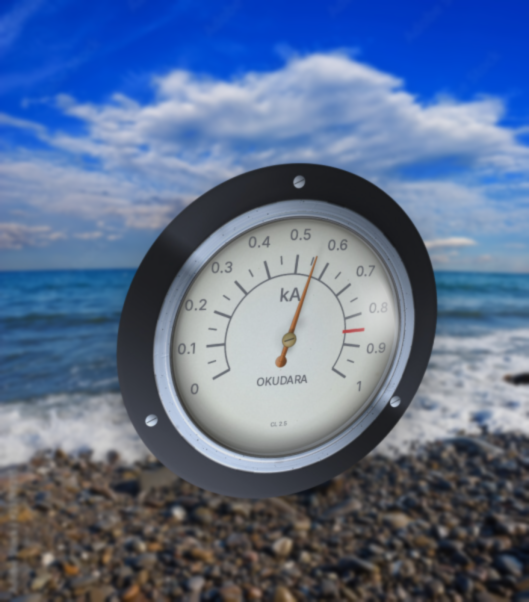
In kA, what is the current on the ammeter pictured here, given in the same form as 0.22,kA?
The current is 0.55,kA
